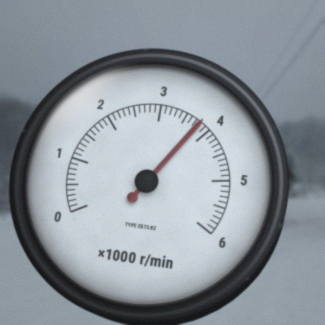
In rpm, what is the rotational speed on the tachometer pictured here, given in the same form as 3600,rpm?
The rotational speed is 3800,rpm
